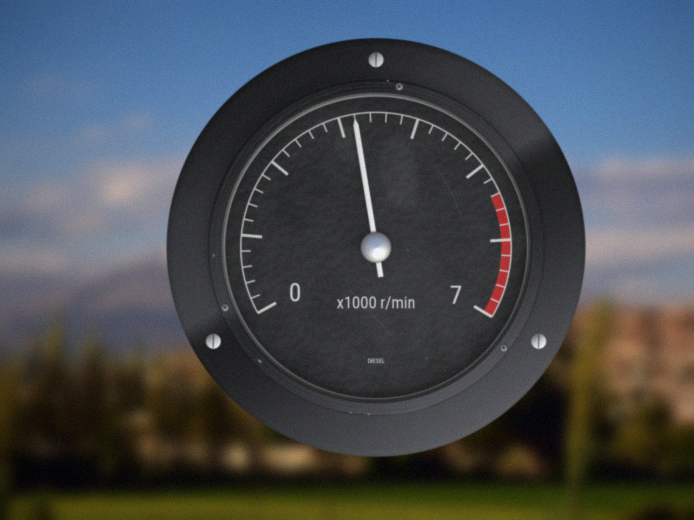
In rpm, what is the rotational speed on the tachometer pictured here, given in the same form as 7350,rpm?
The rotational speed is 3200,rpm
